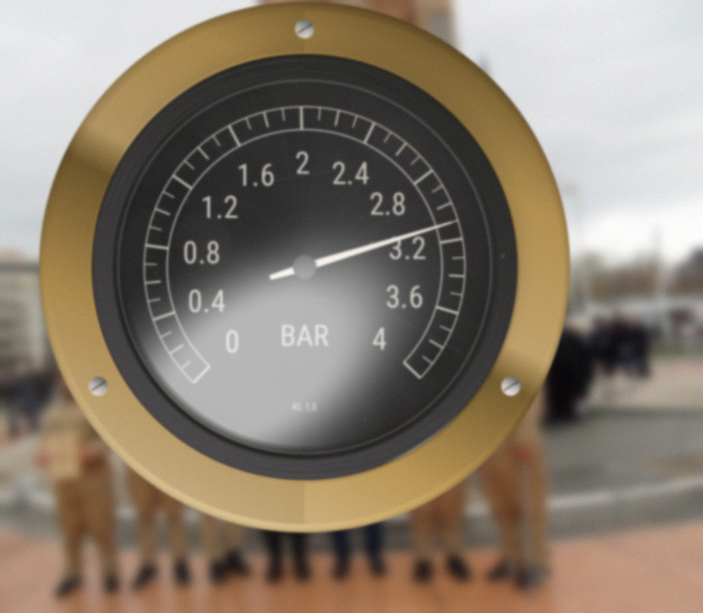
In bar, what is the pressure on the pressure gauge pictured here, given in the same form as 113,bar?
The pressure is 3.1,bar
